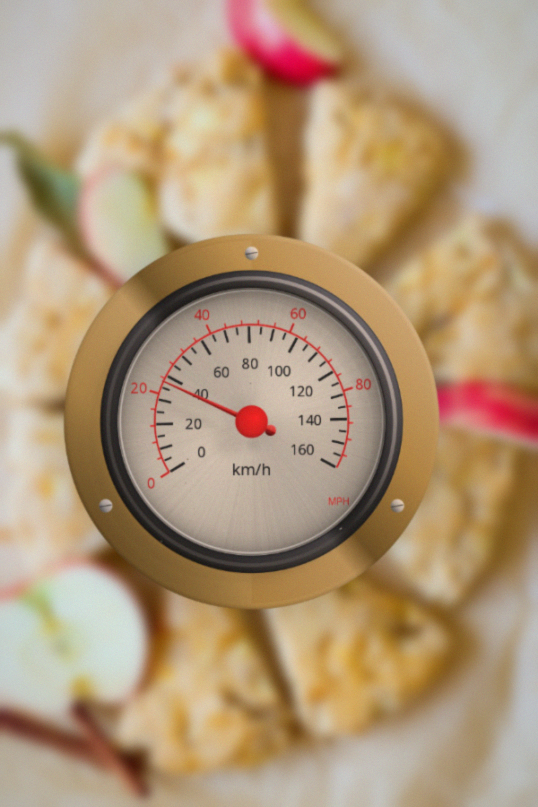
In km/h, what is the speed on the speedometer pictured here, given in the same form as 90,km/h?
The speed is 37.5,km/h
